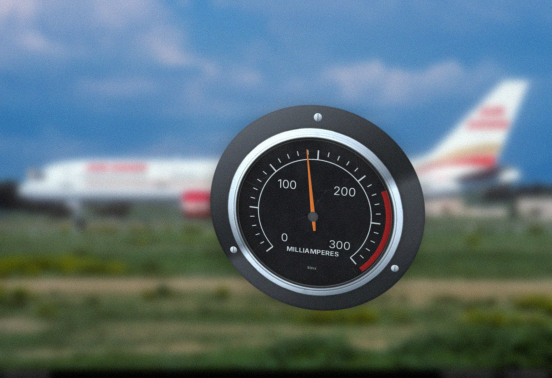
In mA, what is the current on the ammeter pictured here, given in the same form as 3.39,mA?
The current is 140,mA
